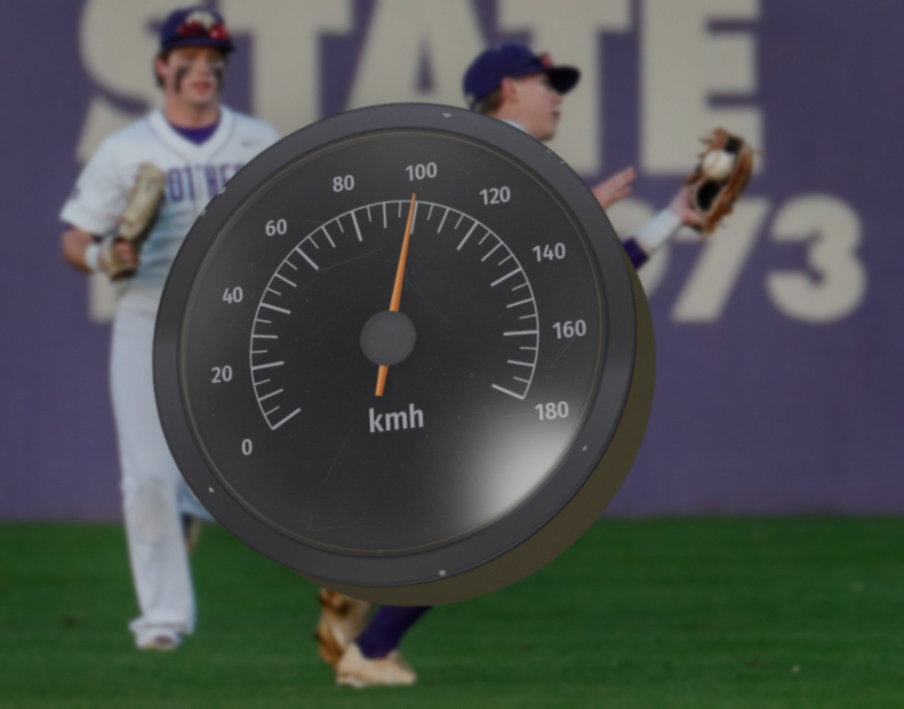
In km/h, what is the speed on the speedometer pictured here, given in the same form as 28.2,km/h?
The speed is 100,km/h
